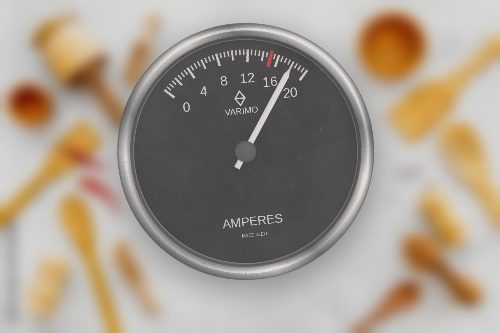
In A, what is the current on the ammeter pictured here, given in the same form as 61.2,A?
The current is 18,A
